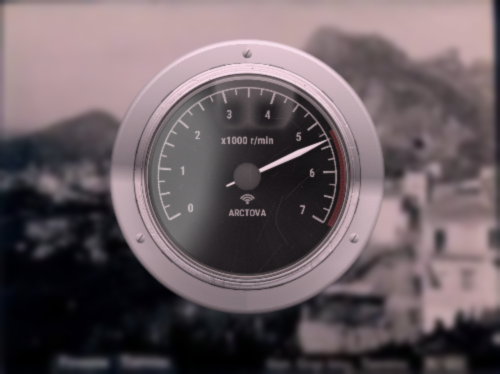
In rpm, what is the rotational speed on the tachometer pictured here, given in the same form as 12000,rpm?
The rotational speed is 5375,rpm
